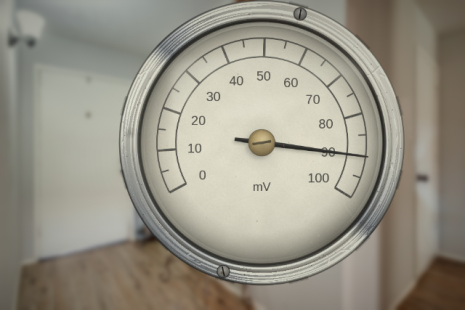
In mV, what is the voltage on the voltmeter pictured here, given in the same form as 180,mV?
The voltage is 90,mV
